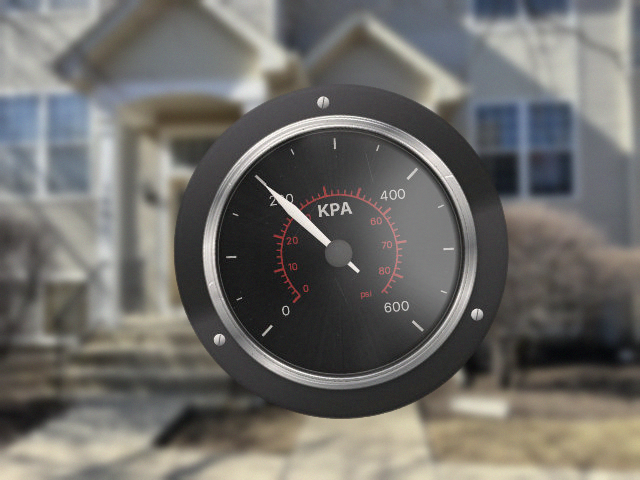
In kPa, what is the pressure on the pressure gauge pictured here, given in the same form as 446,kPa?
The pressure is 200,kPa
